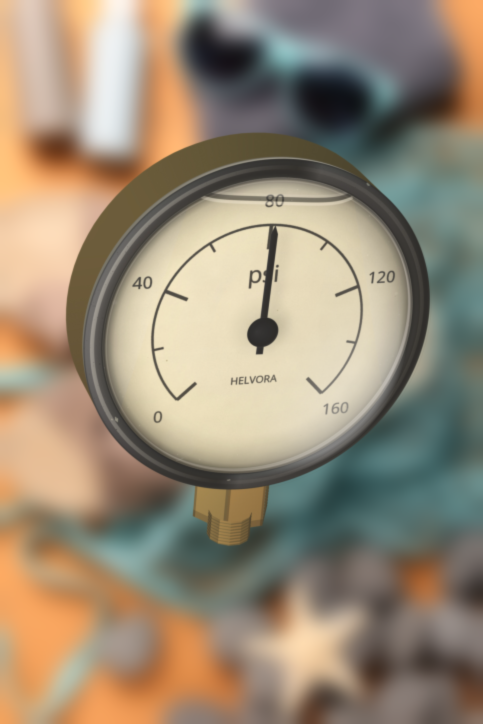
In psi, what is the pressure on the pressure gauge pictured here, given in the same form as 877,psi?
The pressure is 80,psi
